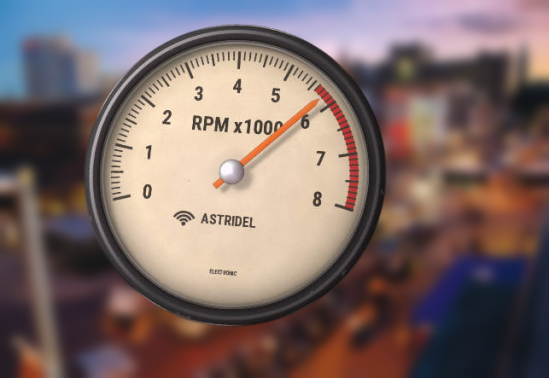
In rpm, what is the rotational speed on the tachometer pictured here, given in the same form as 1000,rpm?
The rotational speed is 5800,rpm
